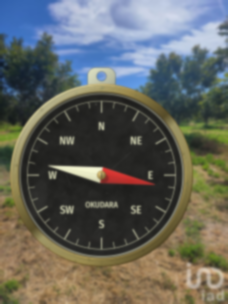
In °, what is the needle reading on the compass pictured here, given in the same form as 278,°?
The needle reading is 100,°
